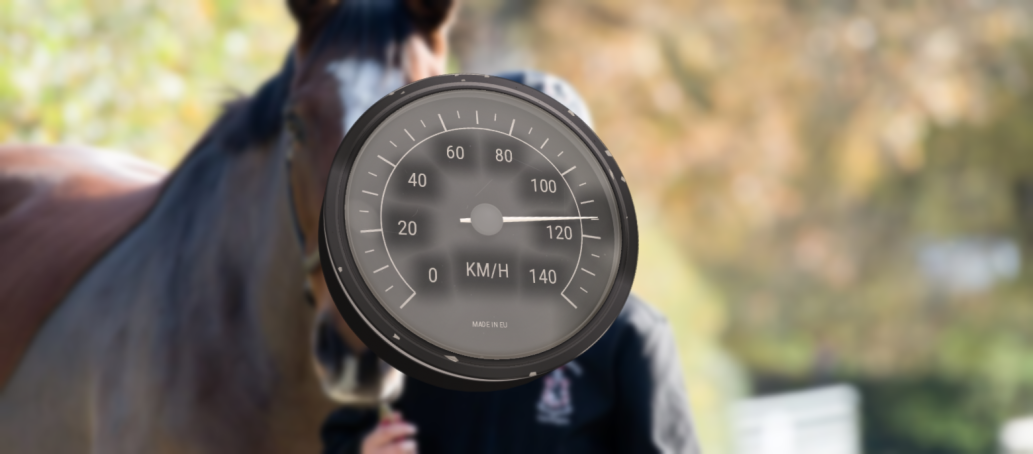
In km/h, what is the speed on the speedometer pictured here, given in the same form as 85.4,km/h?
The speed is 115,km/h
